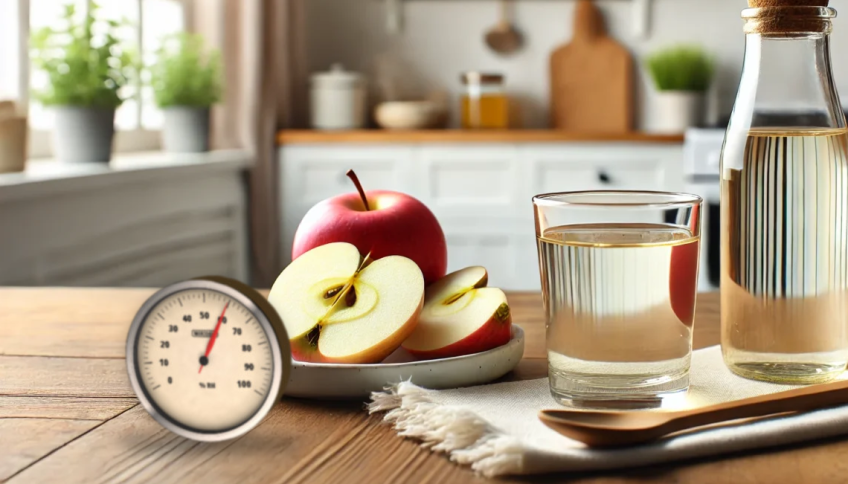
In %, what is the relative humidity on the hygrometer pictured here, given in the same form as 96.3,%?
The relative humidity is 60,%
